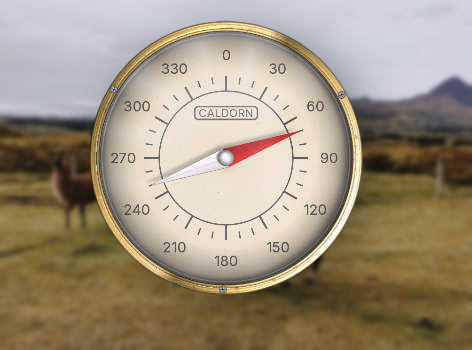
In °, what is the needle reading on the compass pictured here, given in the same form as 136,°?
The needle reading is 70,°
